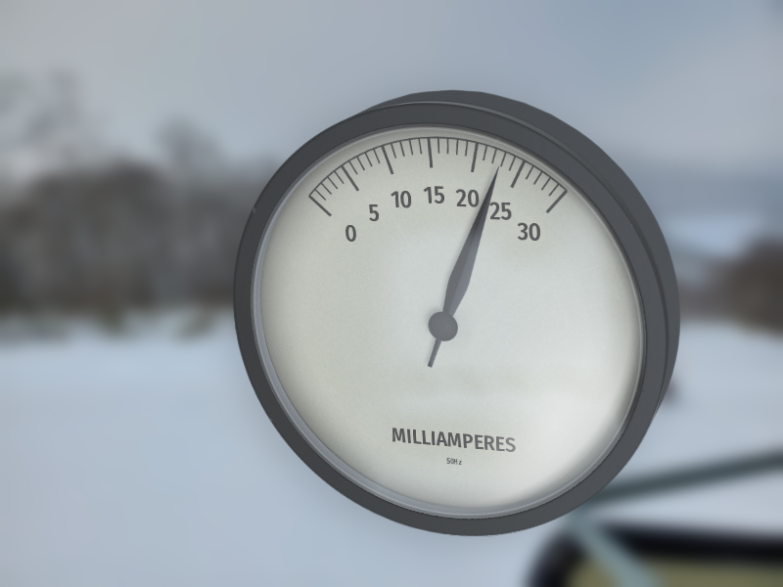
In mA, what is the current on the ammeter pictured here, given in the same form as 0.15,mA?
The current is 23,mA
